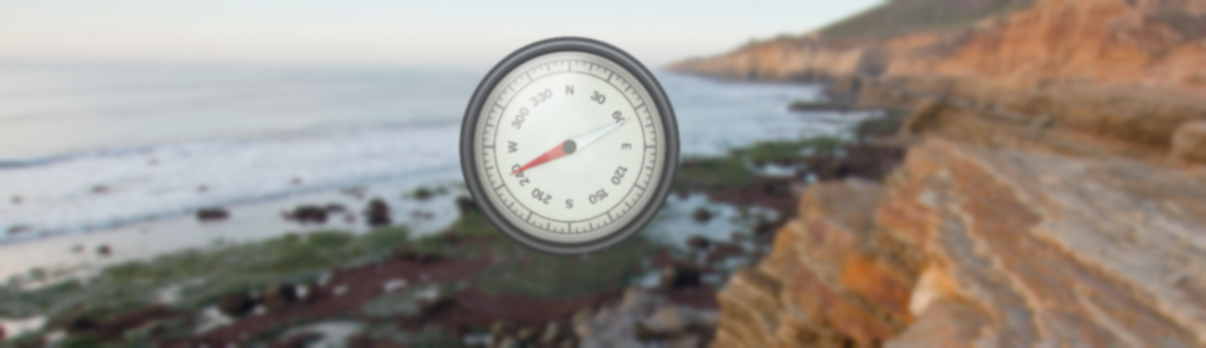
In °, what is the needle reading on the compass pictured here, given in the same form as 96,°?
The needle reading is 245,°
